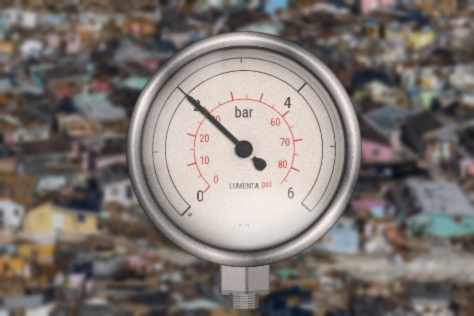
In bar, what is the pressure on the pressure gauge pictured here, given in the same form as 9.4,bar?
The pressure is 2,bar
